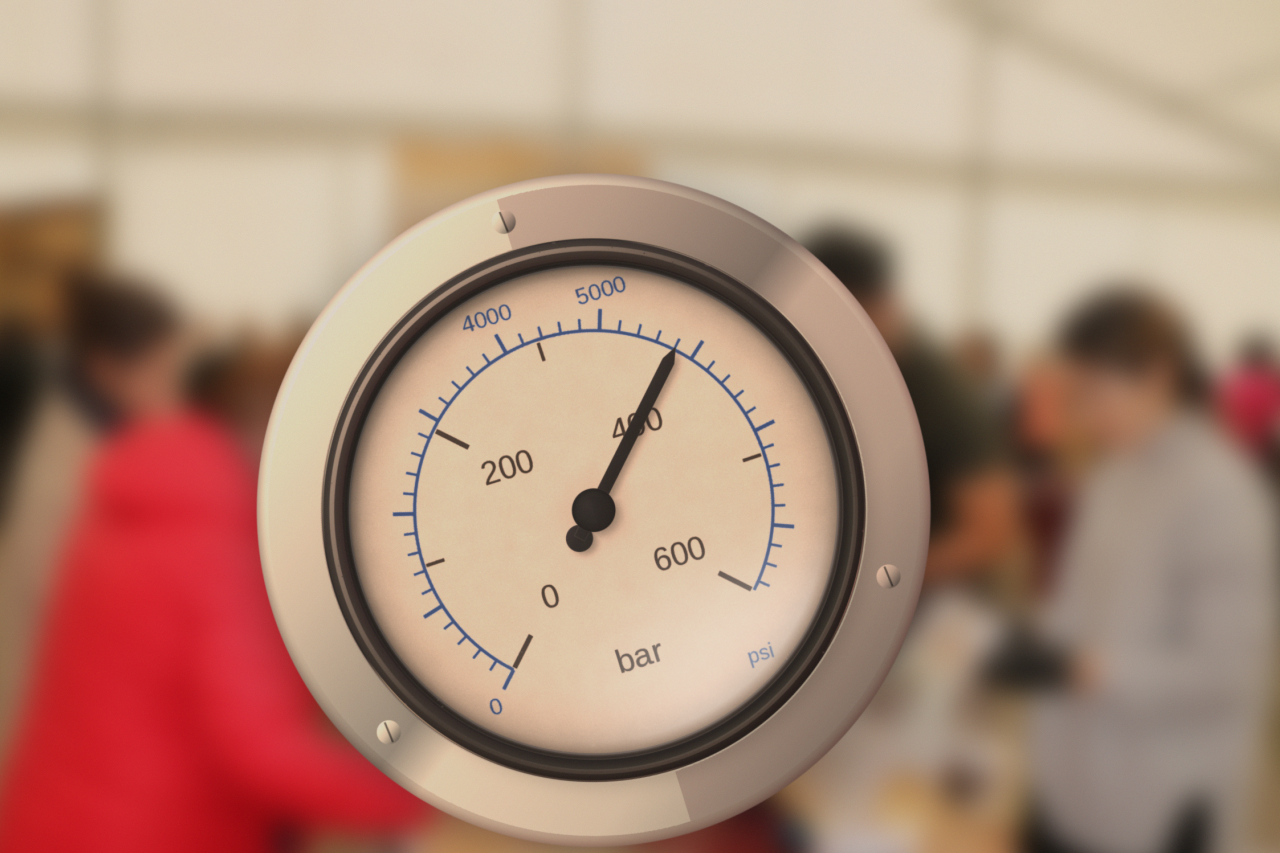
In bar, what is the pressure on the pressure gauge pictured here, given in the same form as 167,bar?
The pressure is 400,bar
